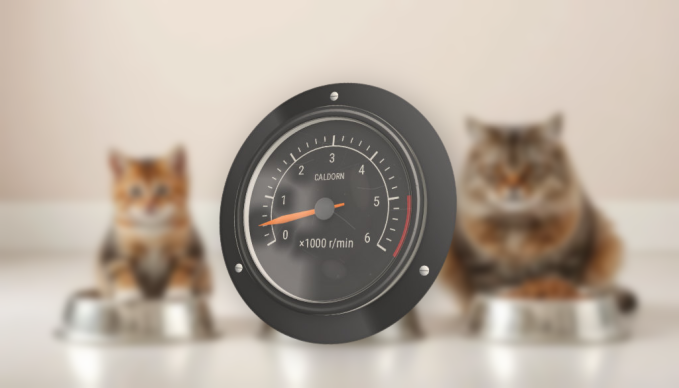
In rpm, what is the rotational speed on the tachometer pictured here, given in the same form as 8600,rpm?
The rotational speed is 400,rpm
